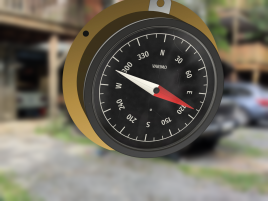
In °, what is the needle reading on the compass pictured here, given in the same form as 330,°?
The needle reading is 110,°
